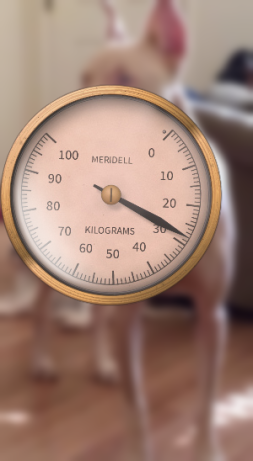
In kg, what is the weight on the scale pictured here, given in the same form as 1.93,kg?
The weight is 28,kg
